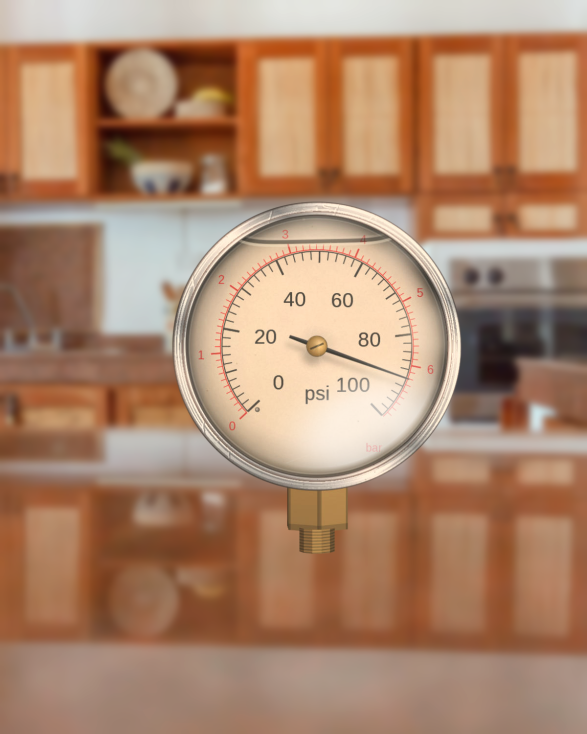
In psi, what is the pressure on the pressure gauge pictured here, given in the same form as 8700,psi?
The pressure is 90,psi
